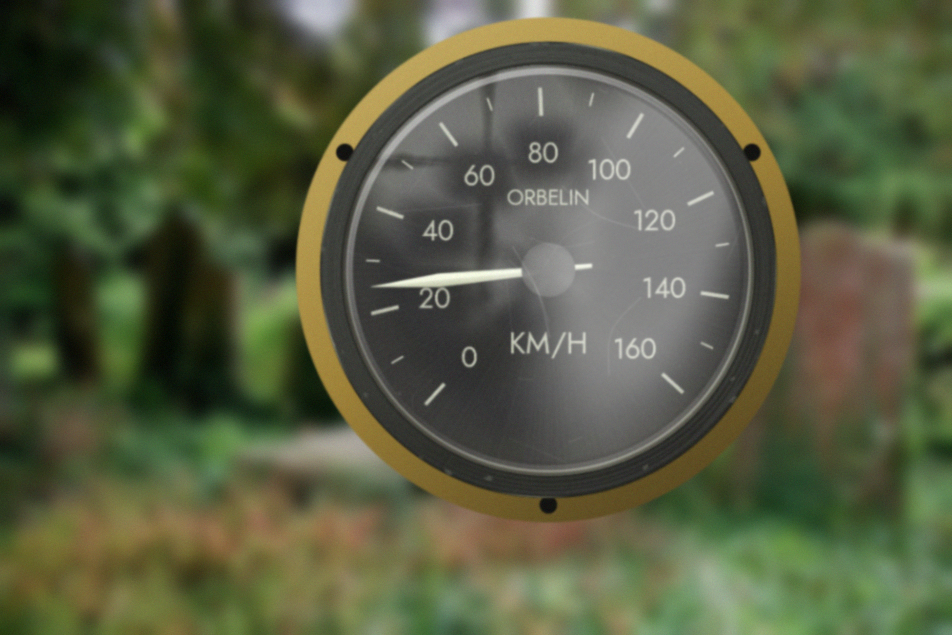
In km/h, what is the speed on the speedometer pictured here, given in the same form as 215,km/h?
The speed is 25,km/h
